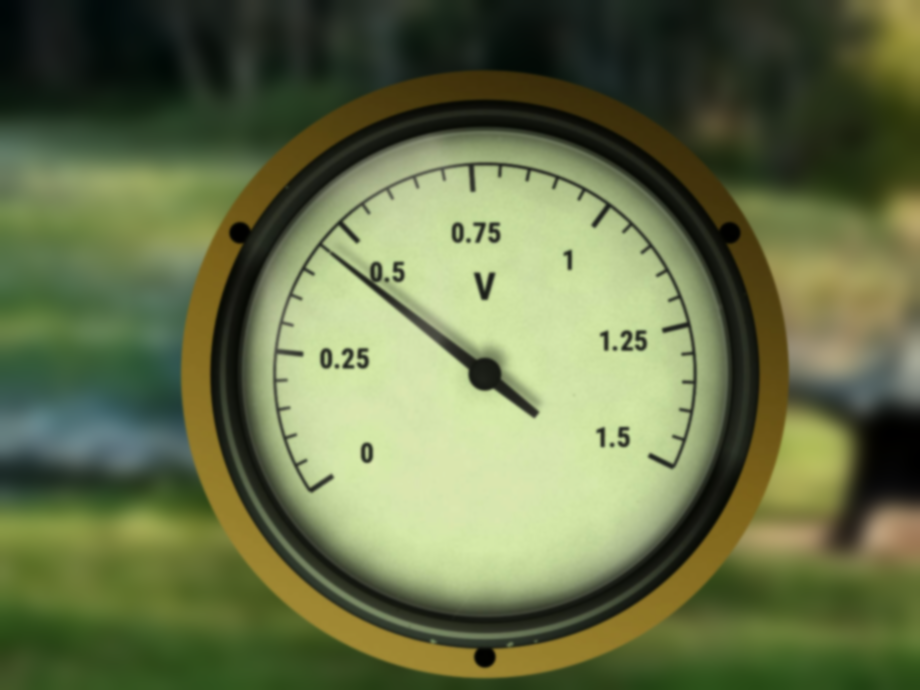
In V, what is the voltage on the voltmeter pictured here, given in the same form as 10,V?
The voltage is 0.45,V
